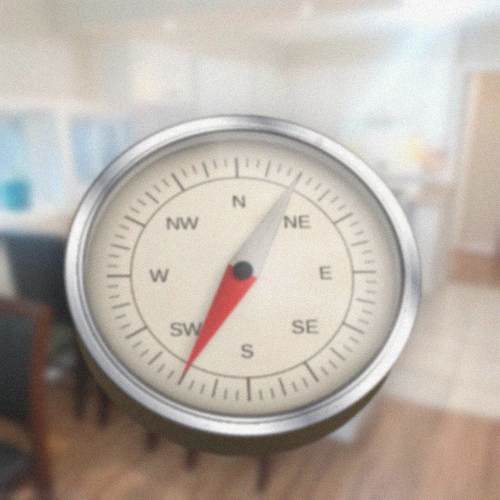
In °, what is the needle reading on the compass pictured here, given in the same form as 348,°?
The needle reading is 210,°
